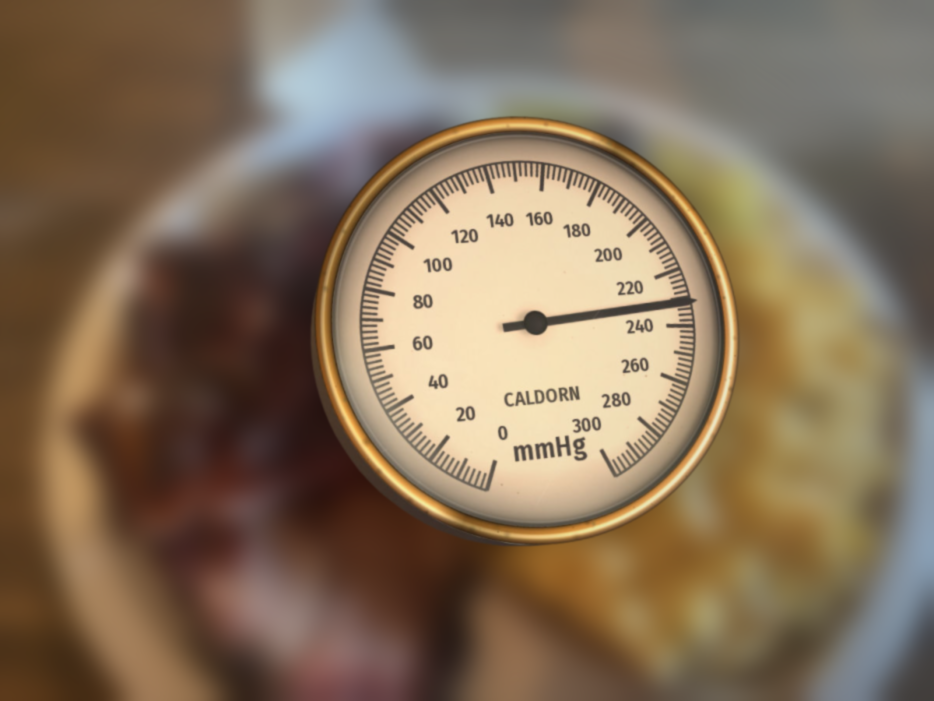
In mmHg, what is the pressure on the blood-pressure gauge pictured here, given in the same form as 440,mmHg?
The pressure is 232,mmHg
